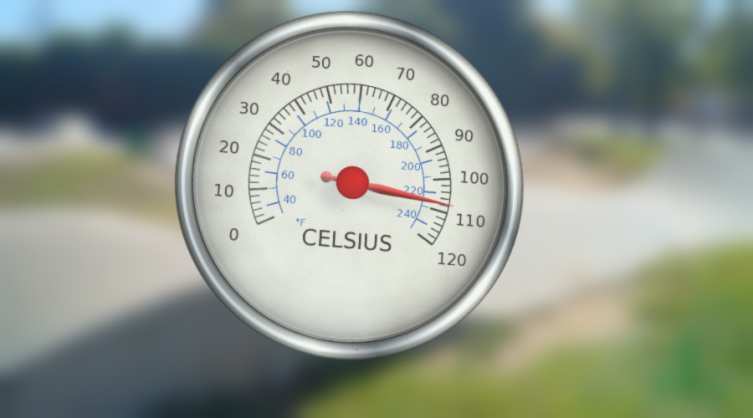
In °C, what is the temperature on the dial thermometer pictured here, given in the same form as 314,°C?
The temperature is 108,°C
